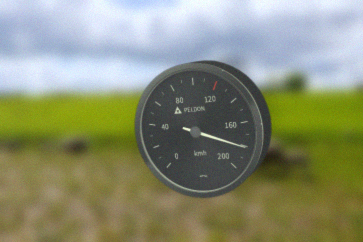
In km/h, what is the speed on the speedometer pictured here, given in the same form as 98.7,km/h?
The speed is 180,km/h
